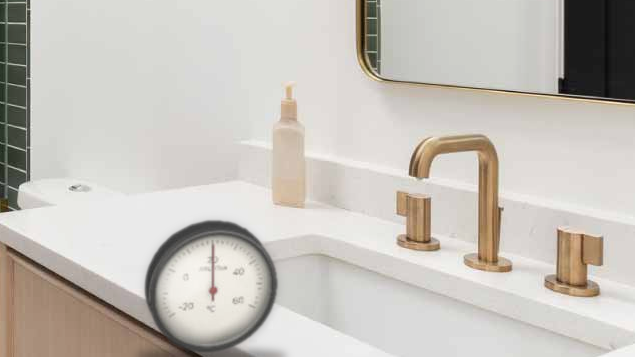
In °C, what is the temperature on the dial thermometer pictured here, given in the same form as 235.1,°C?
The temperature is 20,°C
